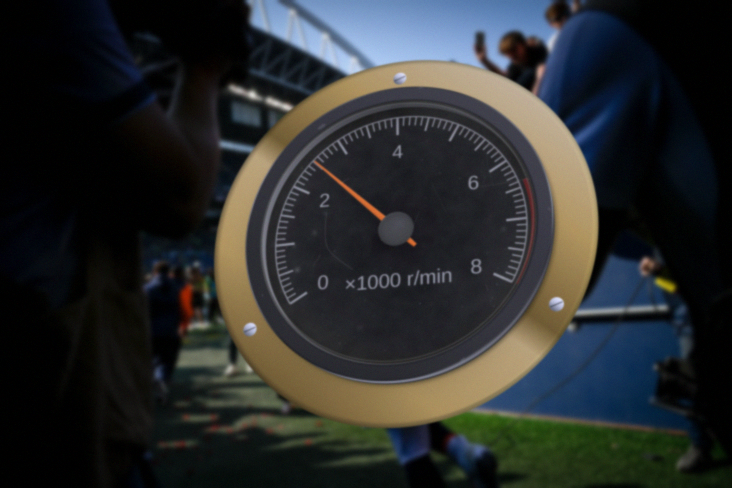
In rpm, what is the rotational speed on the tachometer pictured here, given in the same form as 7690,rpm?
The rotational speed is 2500,rpm
